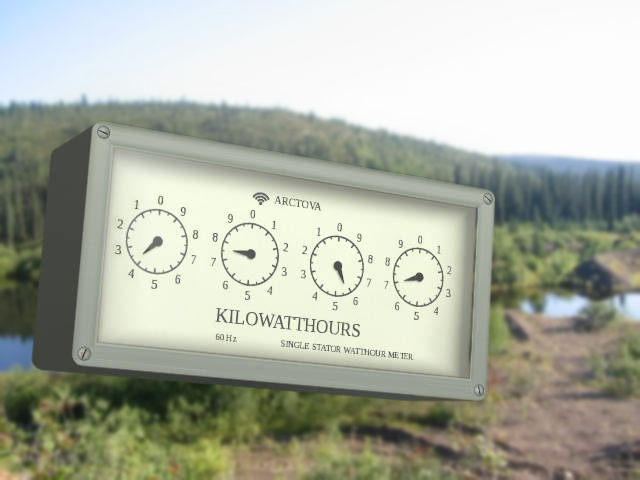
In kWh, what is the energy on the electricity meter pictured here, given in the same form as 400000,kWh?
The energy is 3757,kWh
